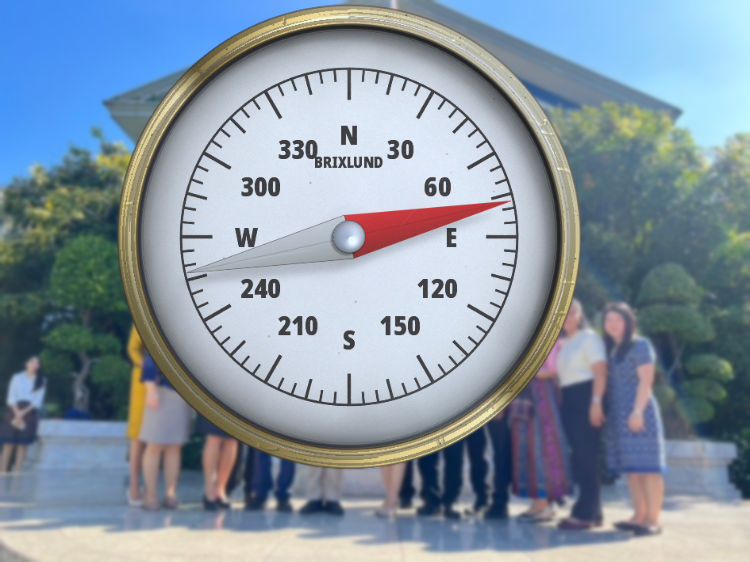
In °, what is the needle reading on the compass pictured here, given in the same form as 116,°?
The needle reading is 77.5,°
